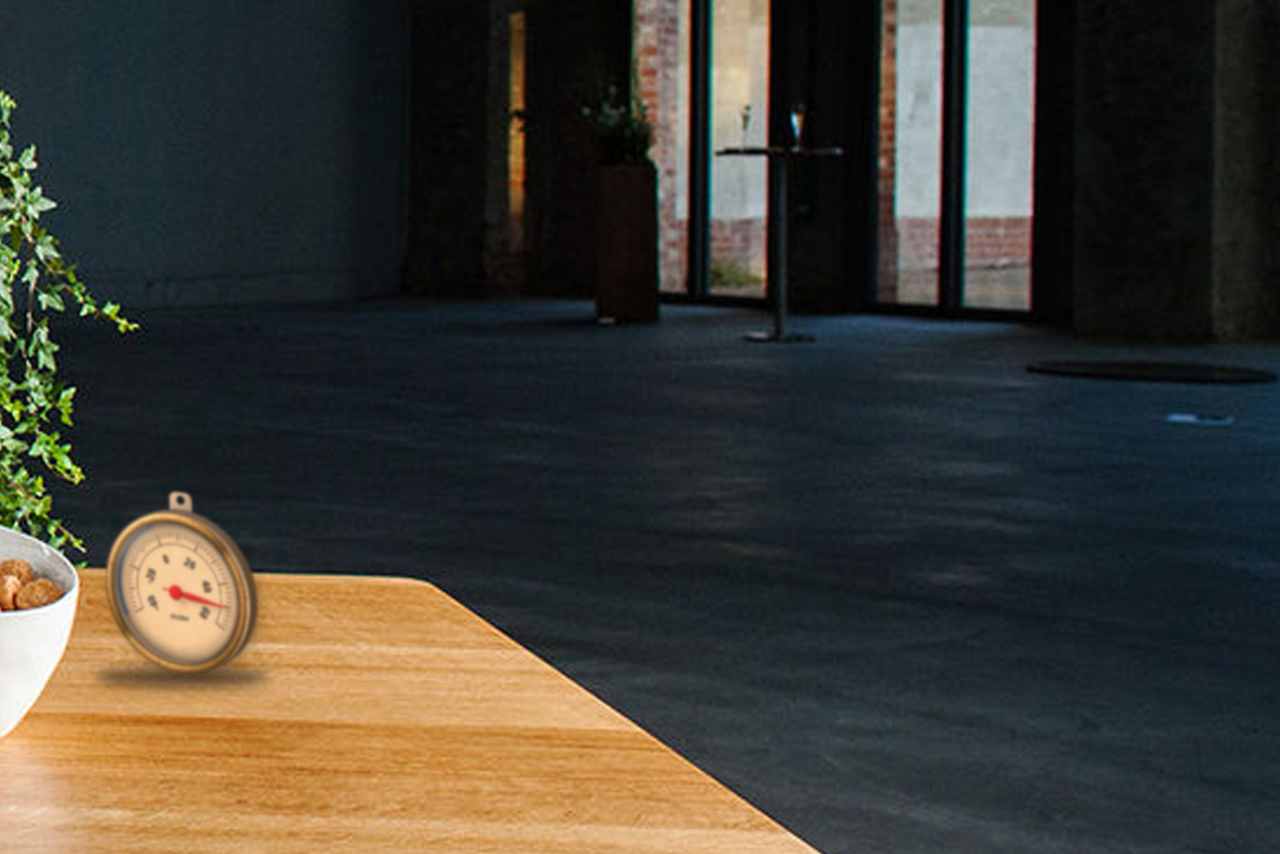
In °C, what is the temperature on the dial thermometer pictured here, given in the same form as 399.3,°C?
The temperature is 50,°C
